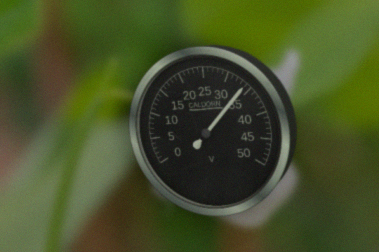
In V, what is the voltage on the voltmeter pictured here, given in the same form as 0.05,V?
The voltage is 34,V
